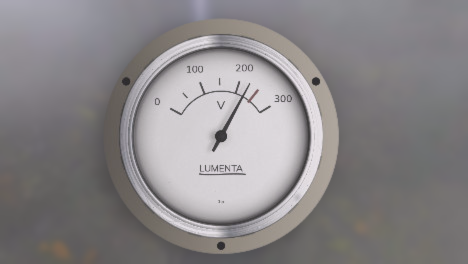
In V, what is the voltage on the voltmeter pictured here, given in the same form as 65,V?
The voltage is 225,V
